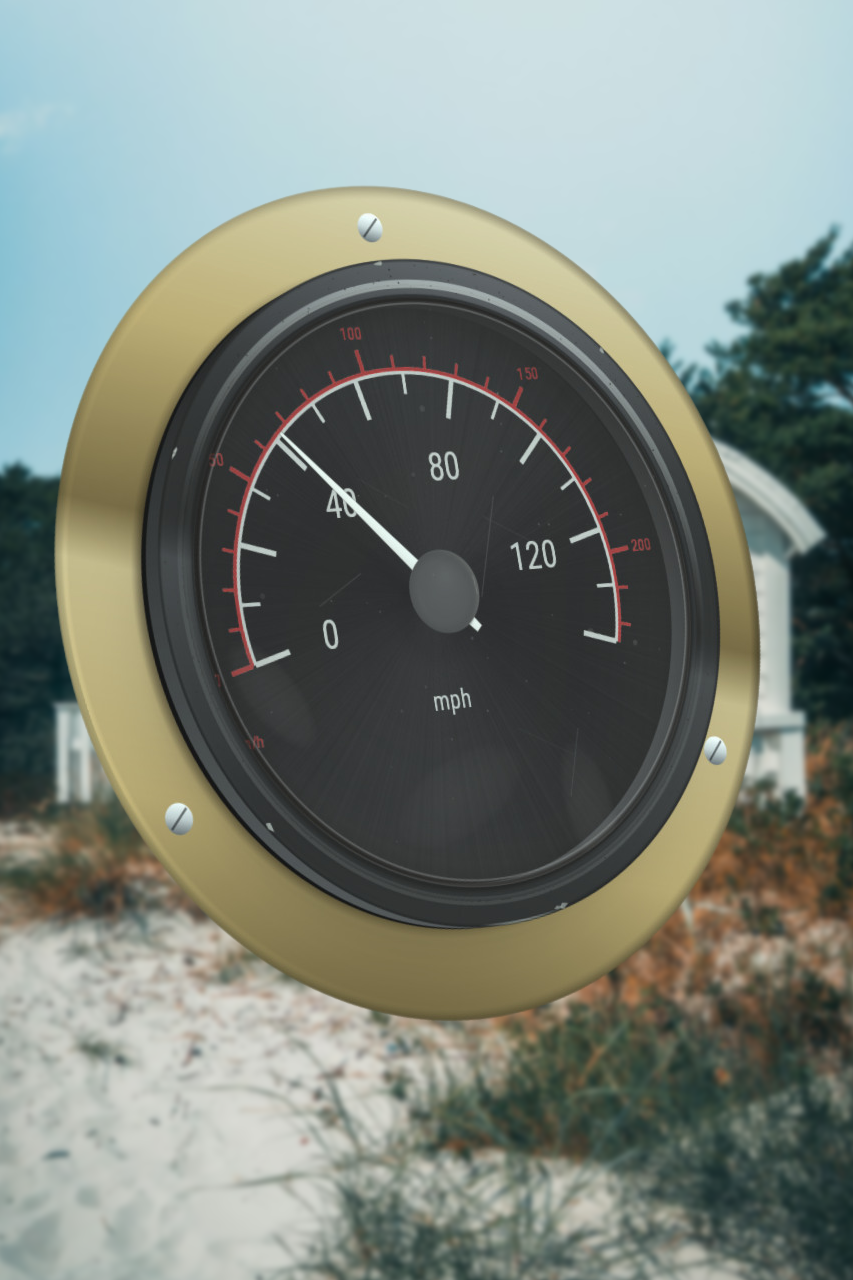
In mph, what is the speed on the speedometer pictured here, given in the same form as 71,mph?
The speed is 40,mph
